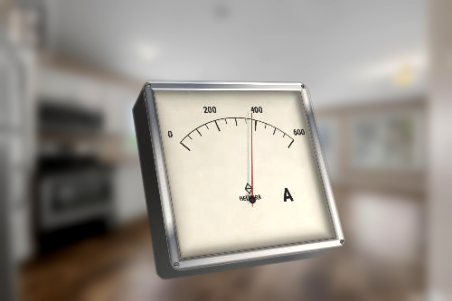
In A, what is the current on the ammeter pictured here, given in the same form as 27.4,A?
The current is 375,A
